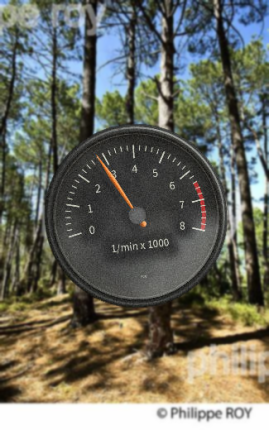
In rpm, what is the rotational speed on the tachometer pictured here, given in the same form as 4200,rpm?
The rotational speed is 2800,rpm
